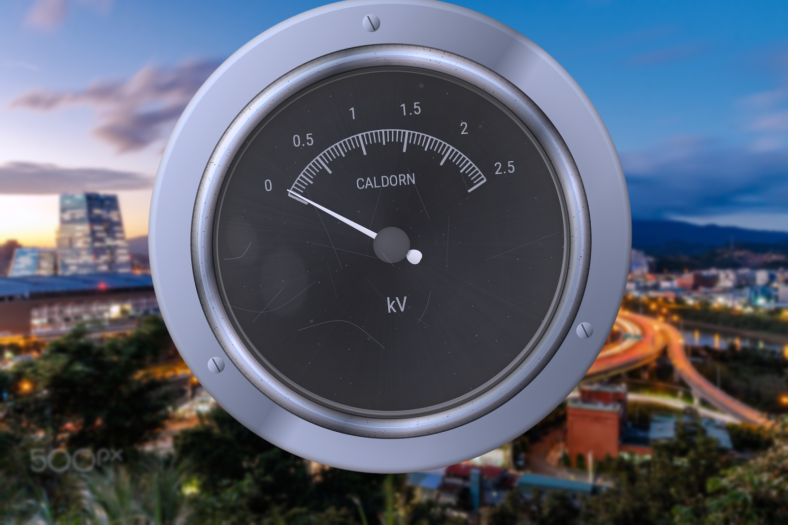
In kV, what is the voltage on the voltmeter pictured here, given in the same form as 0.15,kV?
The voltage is 0.05,kV
